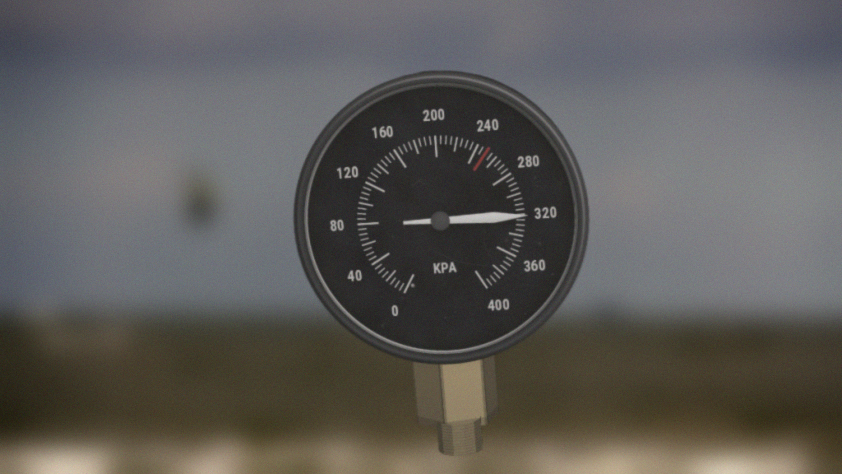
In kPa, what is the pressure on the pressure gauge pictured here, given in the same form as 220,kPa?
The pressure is 320,kPa
